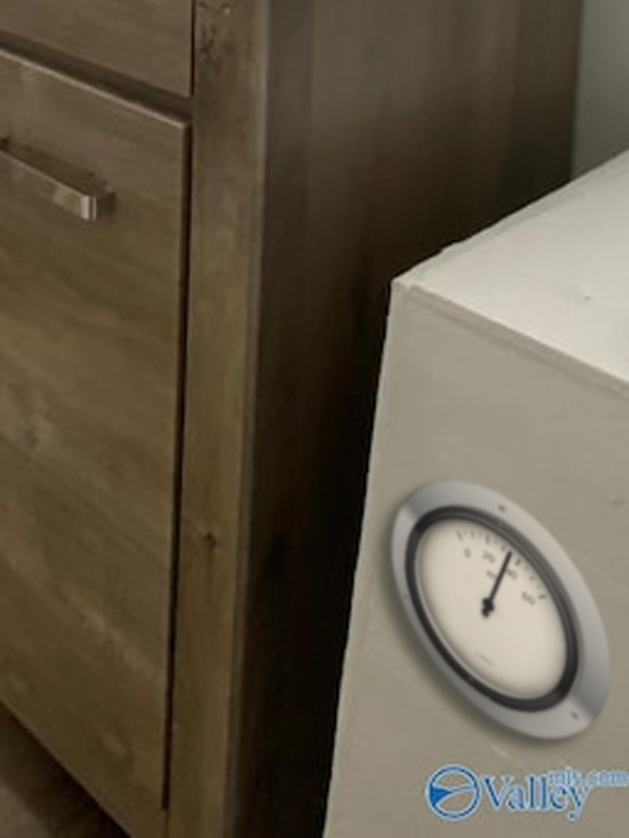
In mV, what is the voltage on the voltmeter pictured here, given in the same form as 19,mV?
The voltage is 35,mV
